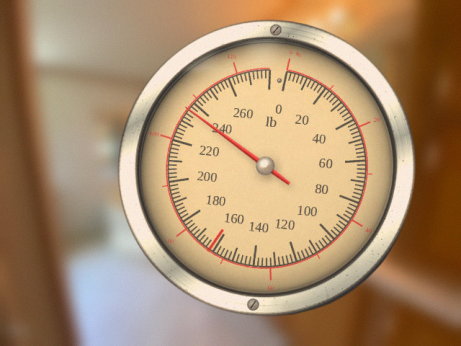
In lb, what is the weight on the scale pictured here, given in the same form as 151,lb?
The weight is 236,lb
